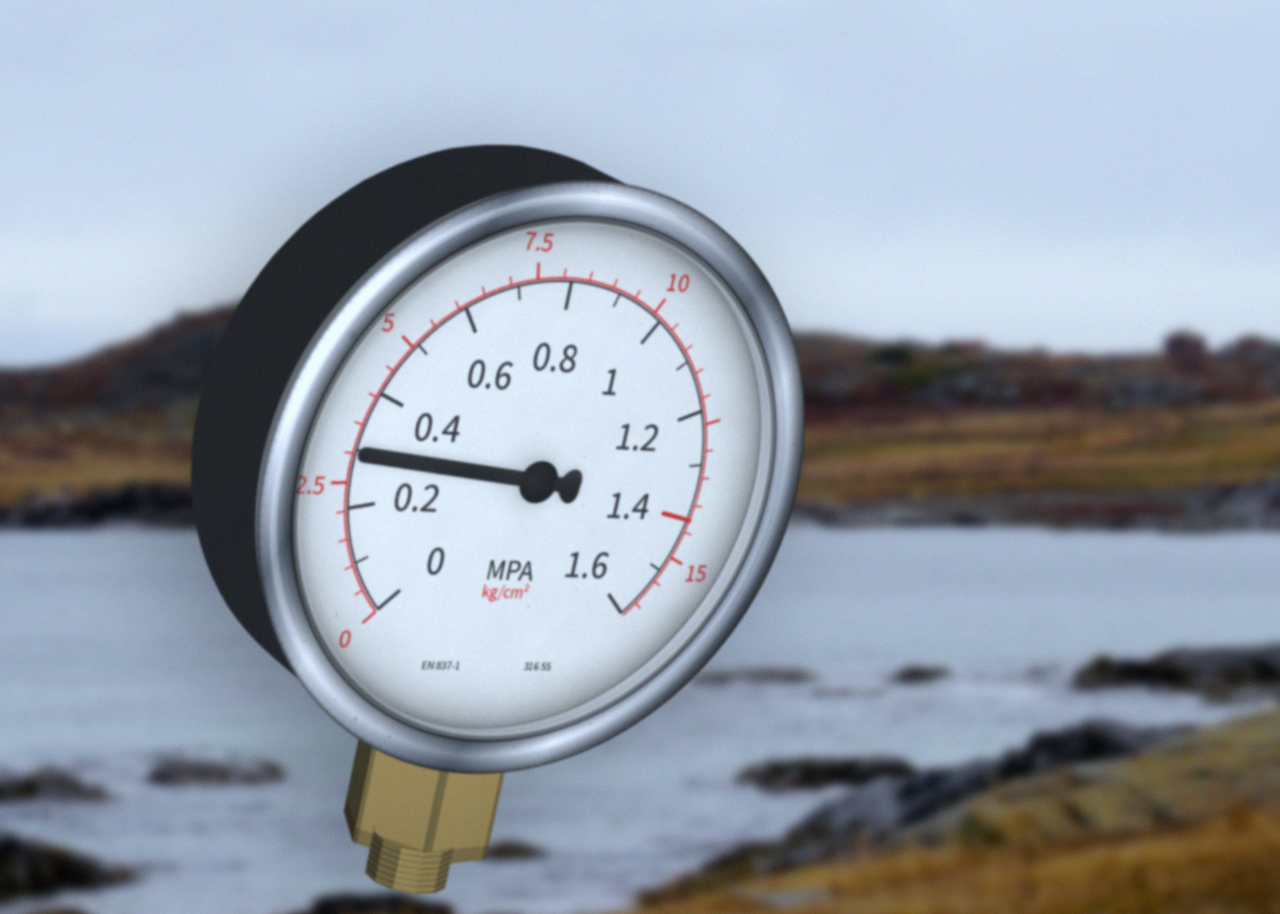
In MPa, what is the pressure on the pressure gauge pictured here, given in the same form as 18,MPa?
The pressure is 0.3,MPa
